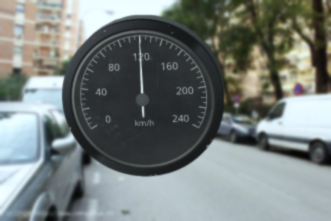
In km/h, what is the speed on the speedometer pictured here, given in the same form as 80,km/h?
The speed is 120,km/h
